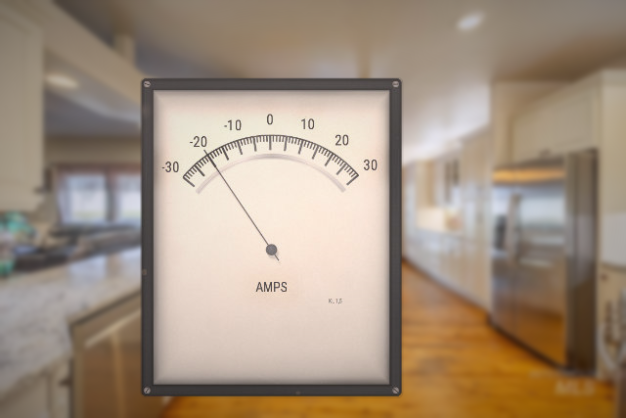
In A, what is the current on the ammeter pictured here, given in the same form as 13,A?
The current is -20,A
